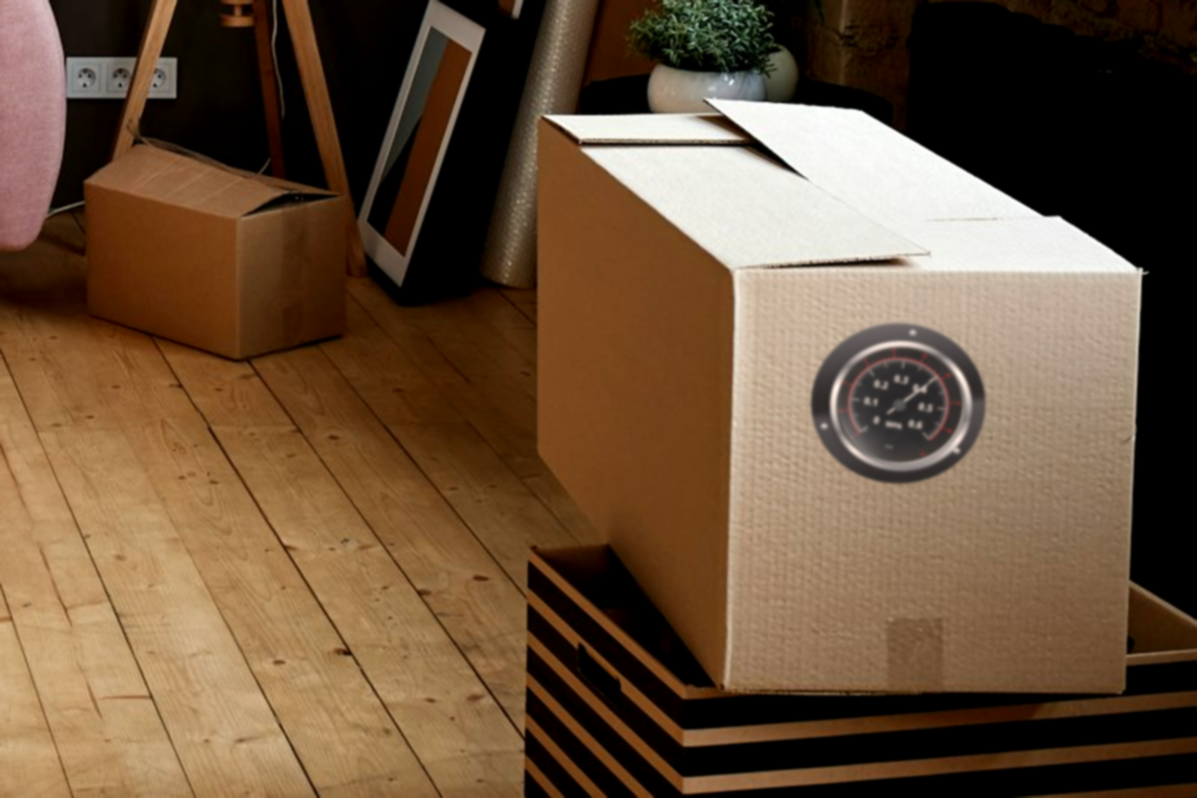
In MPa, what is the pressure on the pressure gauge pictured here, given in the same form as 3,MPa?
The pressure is 0.4,MPa
